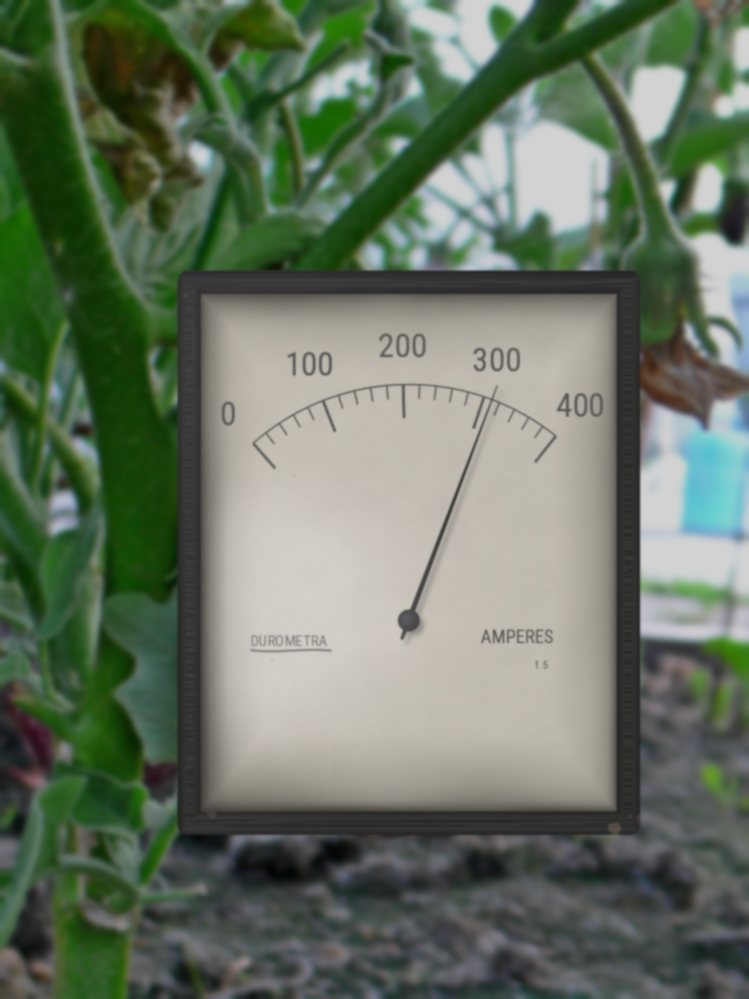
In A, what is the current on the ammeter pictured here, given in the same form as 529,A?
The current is 310,A
